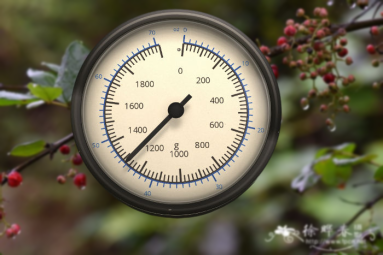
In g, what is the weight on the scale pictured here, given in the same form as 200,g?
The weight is 1280,g
